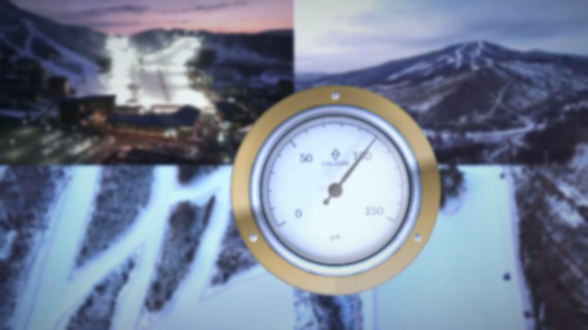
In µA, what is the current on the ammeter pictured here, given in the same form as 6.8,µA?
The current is 100,µA
